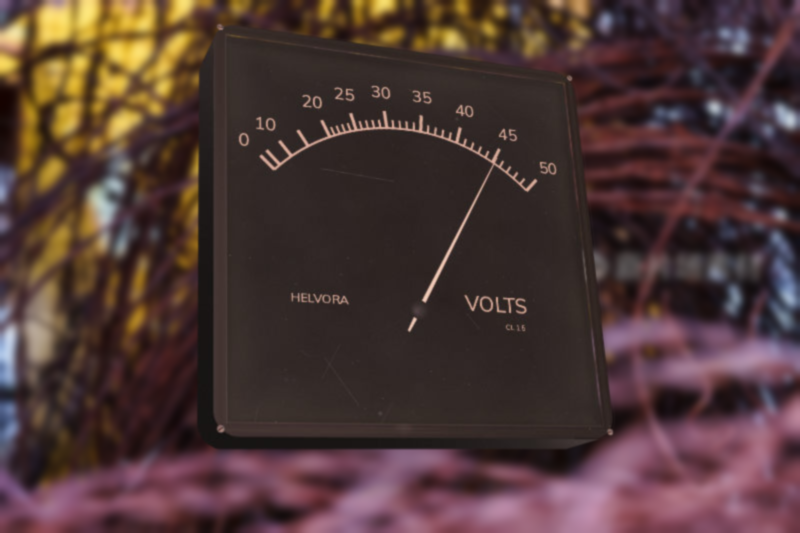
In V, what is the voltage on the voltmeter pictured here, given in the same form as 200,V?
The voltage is 45,V
